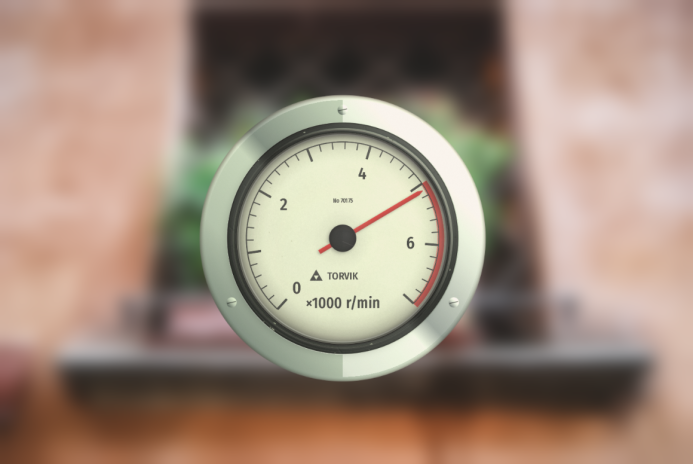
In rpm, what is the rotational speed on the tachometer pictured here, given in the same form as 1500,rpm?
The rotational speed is 5100,rpm
